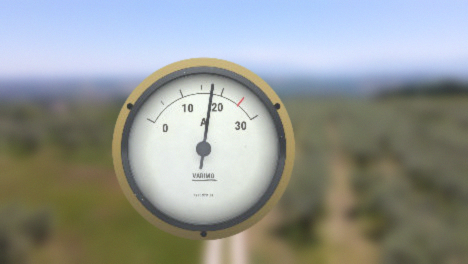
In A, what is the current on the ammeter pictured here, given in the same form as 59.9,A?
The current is 17.5,A
